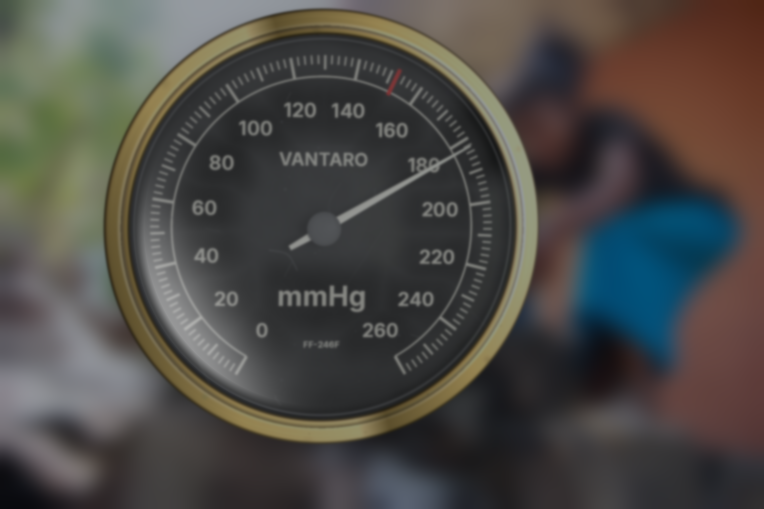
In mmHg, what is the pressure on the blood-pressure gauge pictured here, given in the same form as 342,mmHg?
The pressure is 182,mmHg
